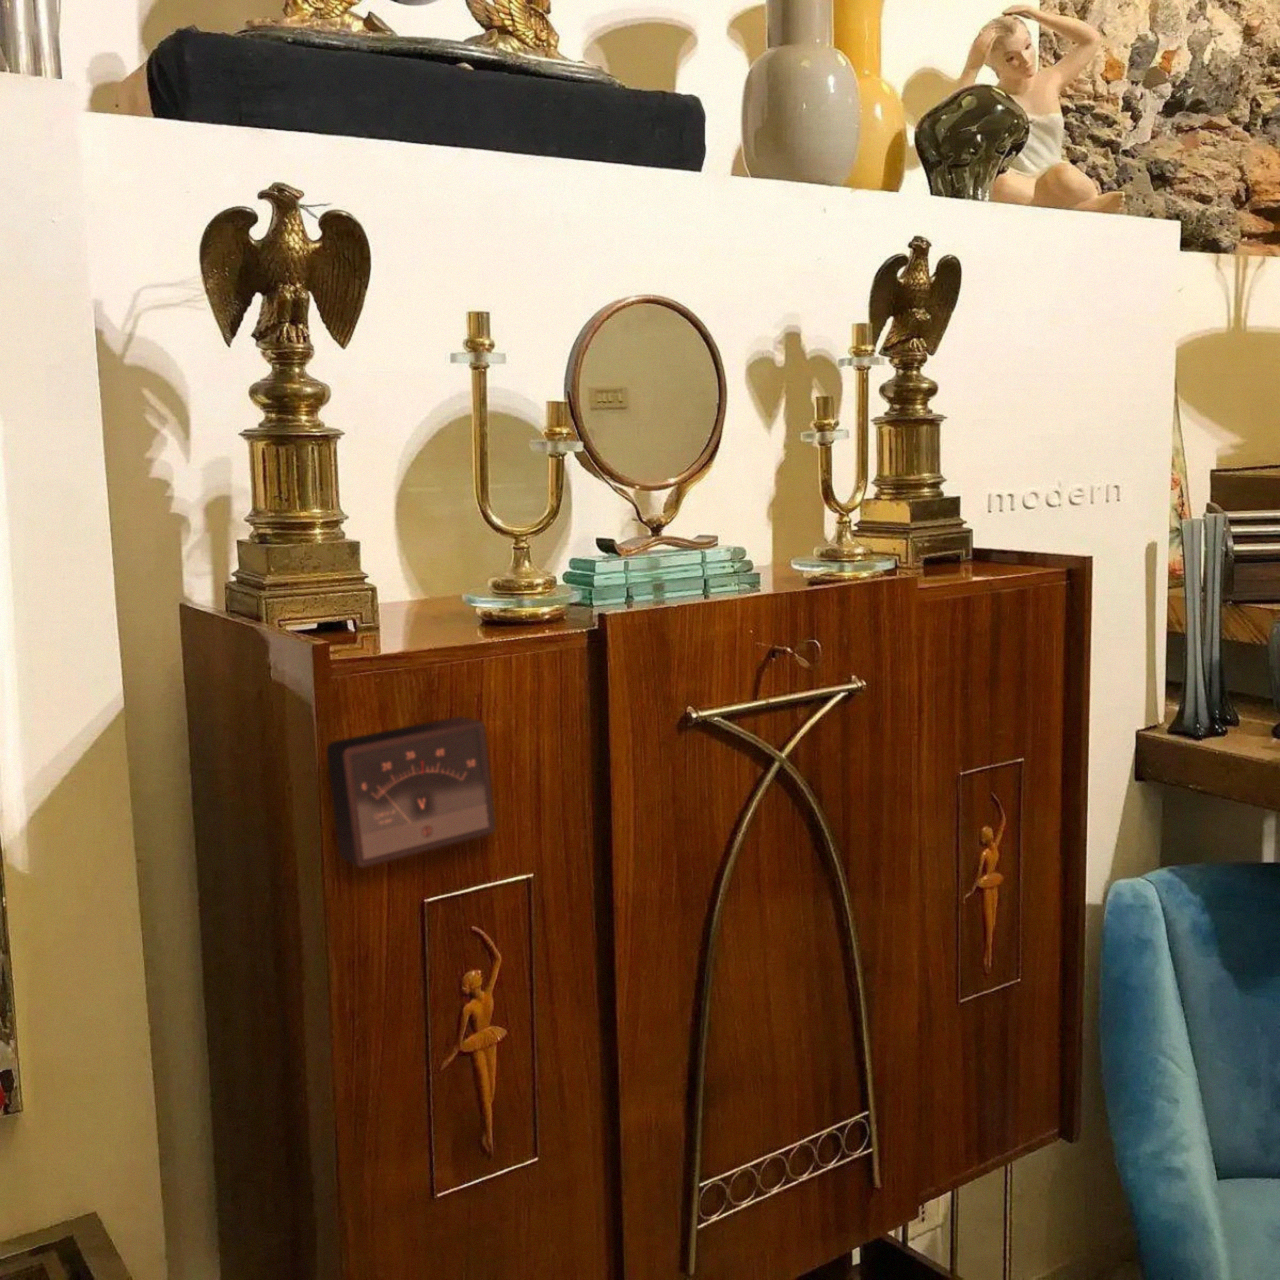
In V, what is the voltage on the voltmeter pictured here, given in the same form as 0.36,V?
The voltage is 10,V
